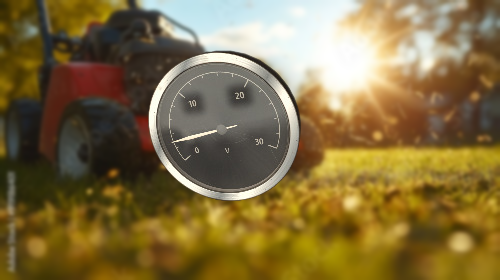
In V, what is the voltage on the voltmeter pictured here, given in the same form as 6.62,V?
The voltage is 3,V
